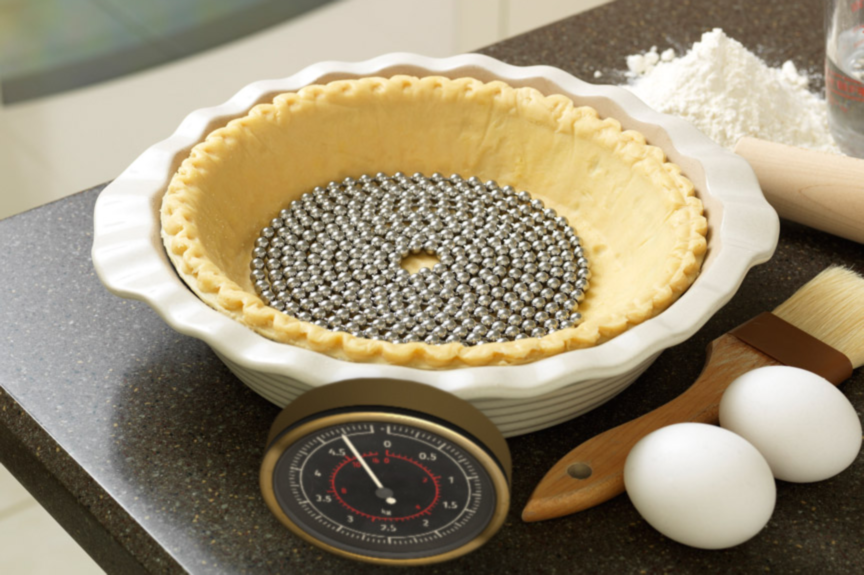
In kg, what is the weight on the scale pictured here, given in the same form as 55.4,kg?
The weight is 4.75,kg
